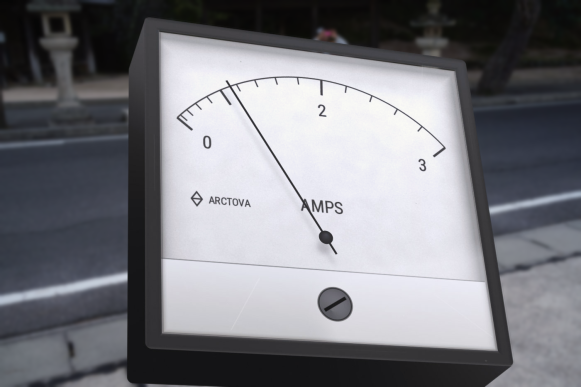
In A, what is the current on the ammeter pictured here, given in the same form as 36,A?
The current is 1.1,A
